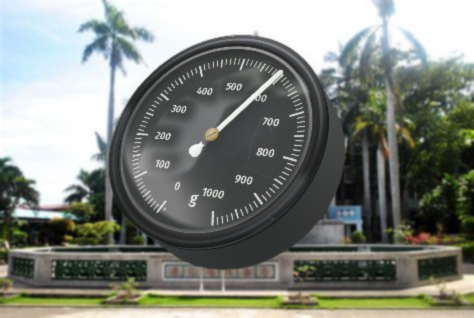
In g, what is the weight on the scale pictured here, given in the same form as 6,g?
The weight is 600,g
